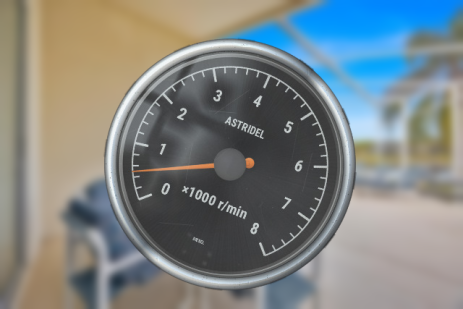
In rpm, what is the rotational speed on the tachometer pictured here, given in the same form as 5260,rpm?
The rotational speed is 500,rpm
